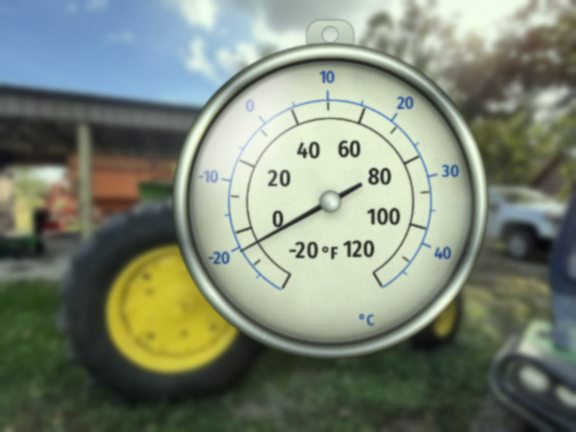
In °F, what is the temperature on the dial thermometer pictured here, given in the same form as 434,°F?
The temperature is -5,°F
